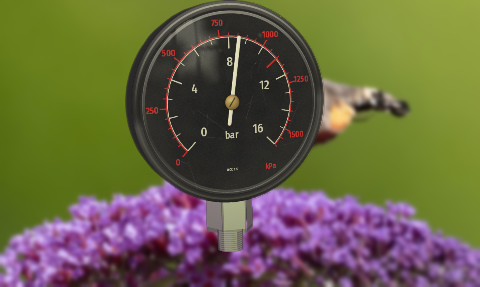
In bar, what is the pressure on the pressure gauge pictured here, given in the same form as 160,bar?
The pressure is 8.5,bar
